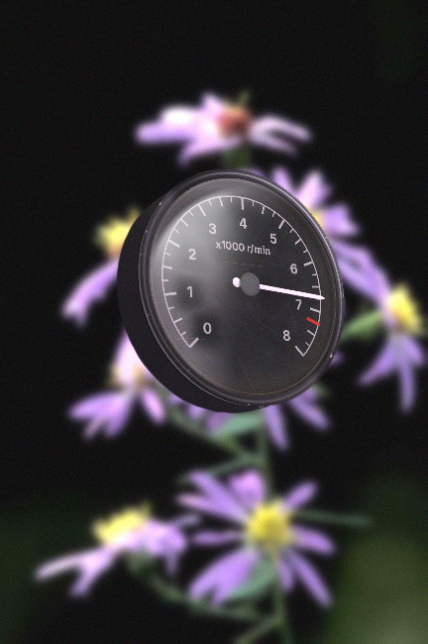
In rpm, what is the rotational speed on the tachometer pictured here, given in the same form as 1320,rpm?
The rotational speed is 6750,rpm
